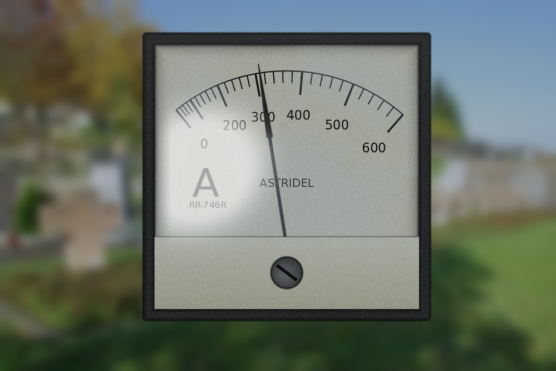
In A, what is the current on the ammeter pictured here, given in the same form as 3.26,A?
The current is 310,A
